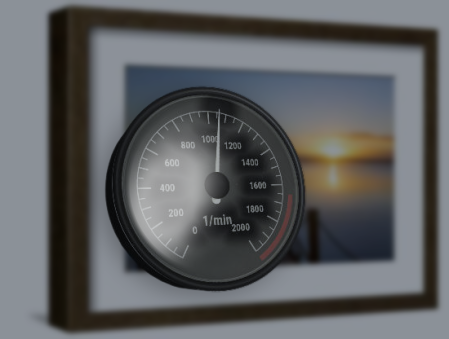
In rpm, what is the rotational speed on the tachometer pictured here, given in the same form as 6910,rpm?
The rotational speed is 1050,rpm
